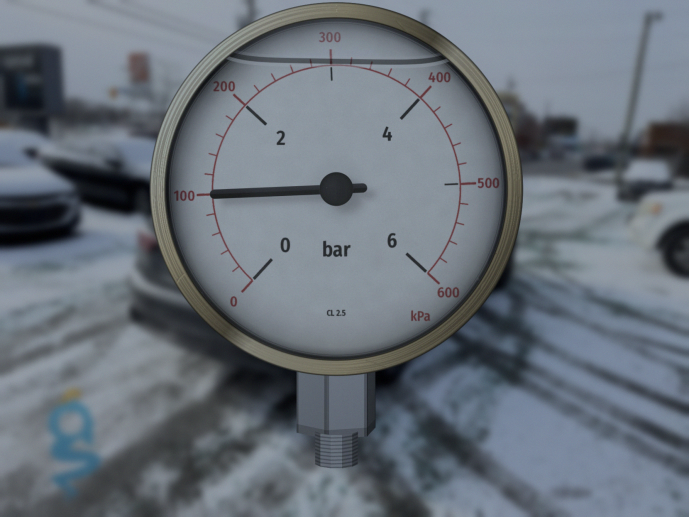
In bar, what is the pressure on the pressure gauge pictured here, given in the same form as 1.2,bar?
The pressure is 1,bar
